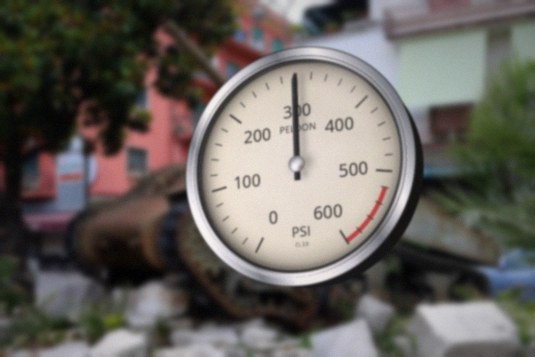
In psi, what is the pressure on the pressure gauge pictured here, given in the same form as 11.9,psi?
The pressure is 300,psi
